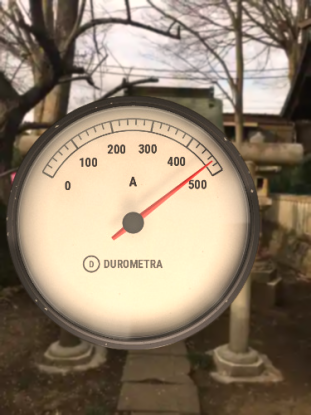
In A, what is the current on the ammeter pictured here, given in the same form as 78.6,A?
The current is 470,A
